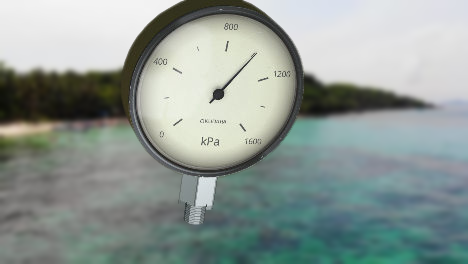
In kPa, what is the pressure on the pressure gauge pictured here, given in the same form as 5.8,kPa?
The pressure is 1000,kPa
